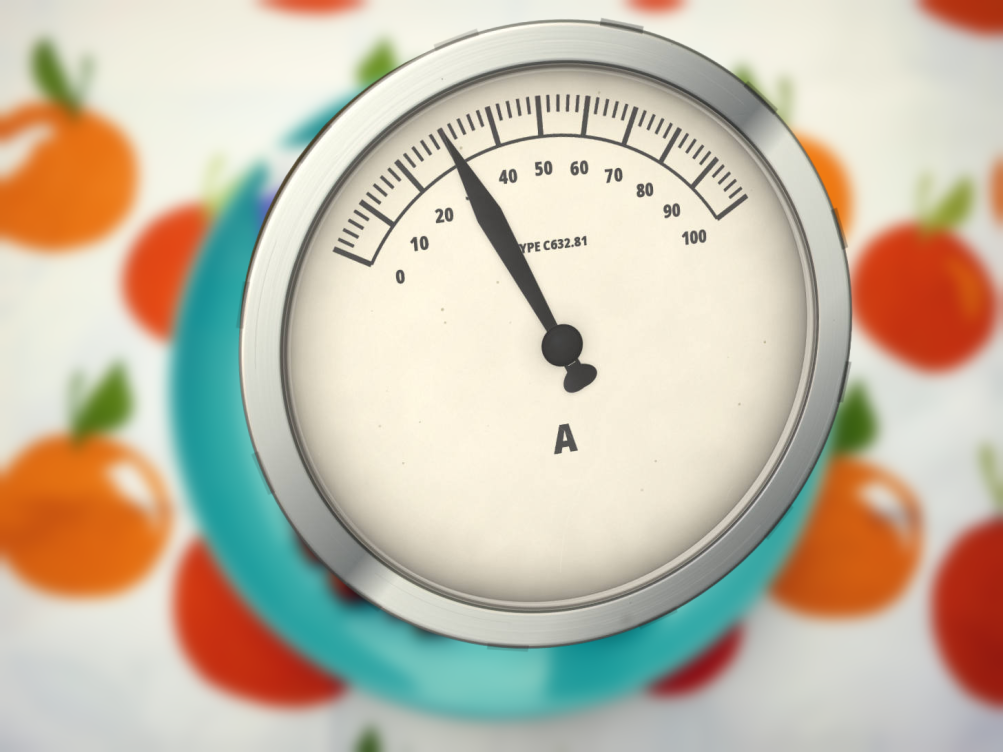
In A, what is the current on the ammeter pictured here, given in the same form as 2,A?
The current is 30,A
